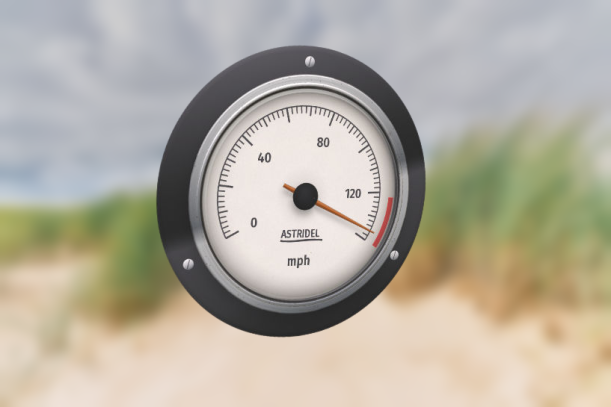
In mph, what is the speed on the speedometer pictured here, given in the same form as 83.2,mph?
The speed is 136,mph
